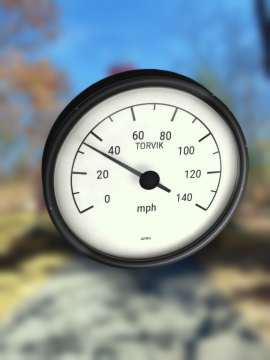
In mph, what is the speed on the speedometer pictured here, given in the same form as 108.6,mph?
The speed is 35,mph
